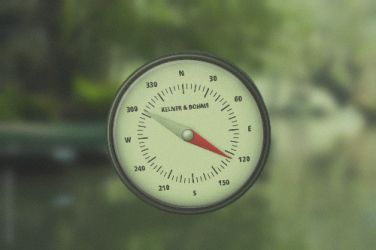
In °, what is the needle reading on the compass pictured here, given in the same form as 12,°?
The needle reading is 125,°
